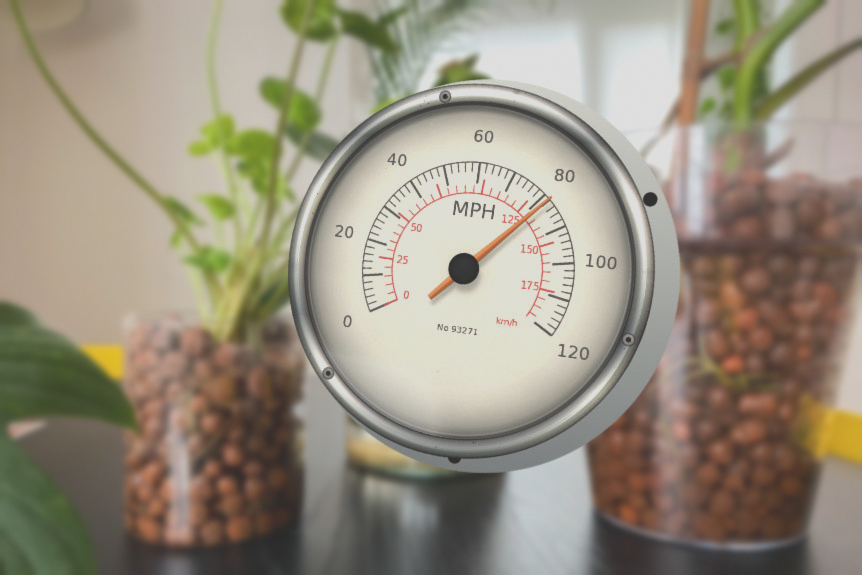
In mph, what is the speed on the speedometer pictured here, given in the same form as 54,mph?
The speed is 82,mph
